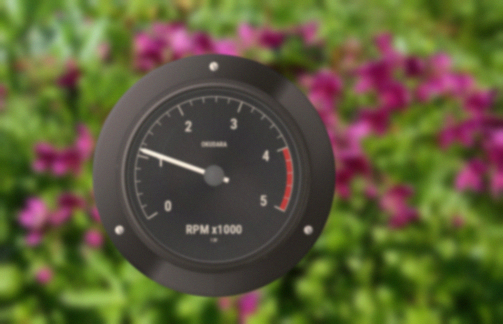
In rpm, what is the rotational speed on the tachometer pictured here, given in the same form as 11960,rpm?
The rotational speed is 1100,rpm
